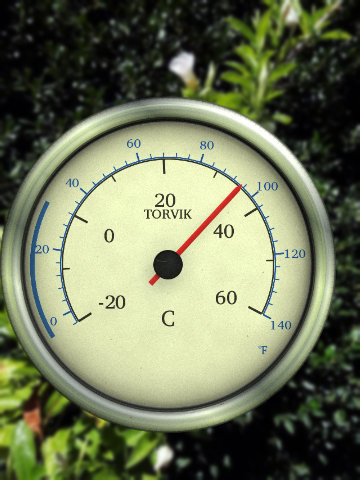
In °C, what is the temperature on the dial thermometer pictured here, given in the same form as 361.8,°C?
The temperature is 35,°C
